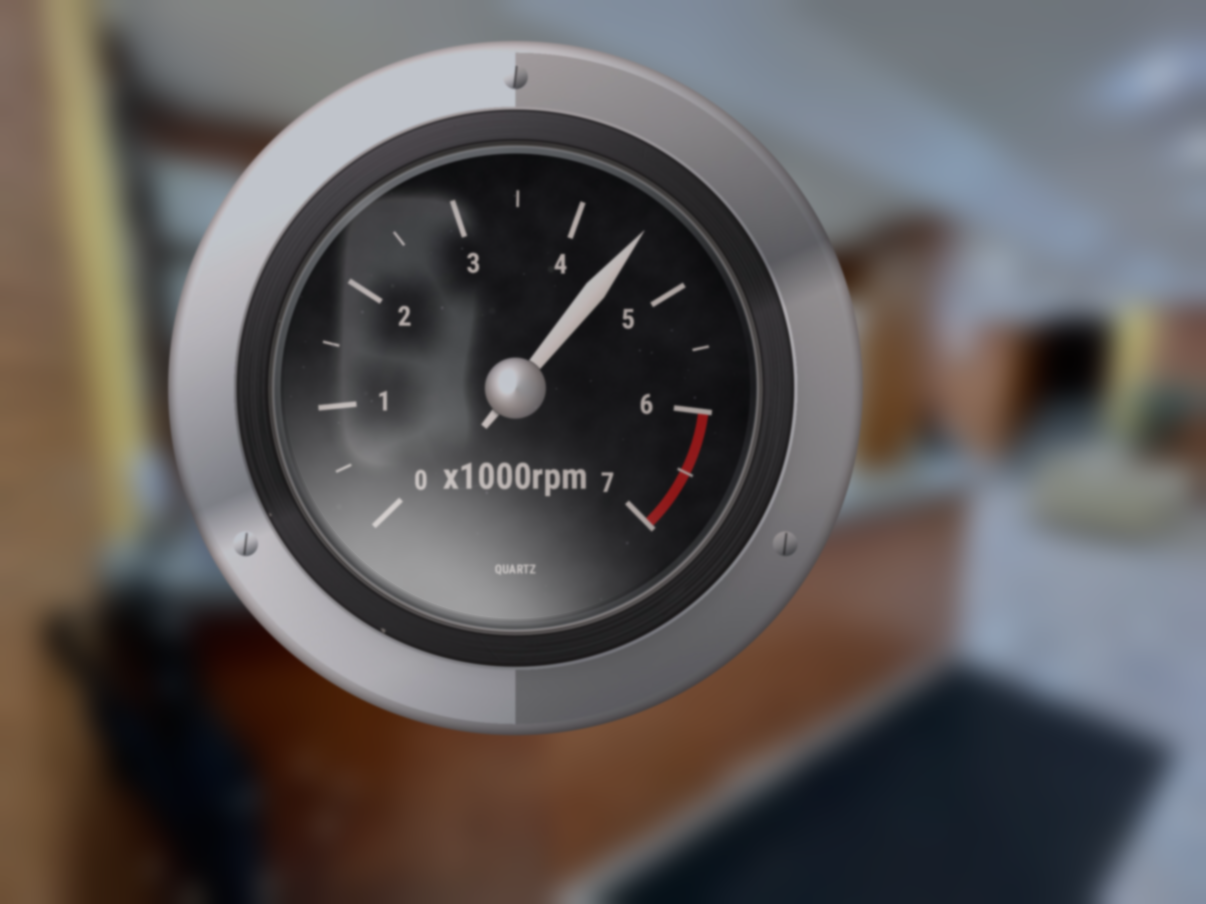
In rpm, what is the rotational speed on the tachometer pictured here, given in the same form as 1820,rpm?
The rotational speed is 4500,rpm
